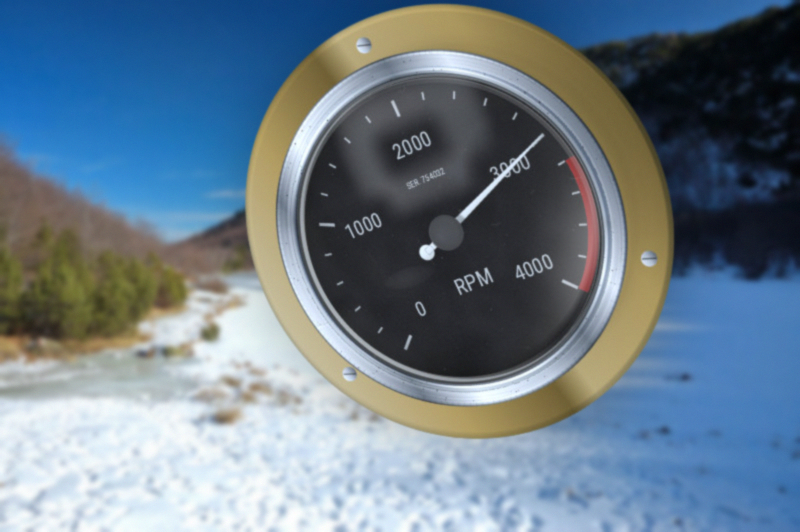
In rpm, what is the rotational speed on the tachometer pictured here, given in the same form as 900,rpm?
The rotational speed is 3000,rpm
